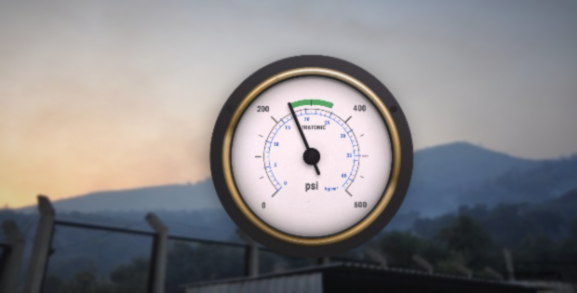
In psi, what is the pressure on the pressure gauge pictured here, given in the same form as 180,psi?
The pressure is 250,psi
